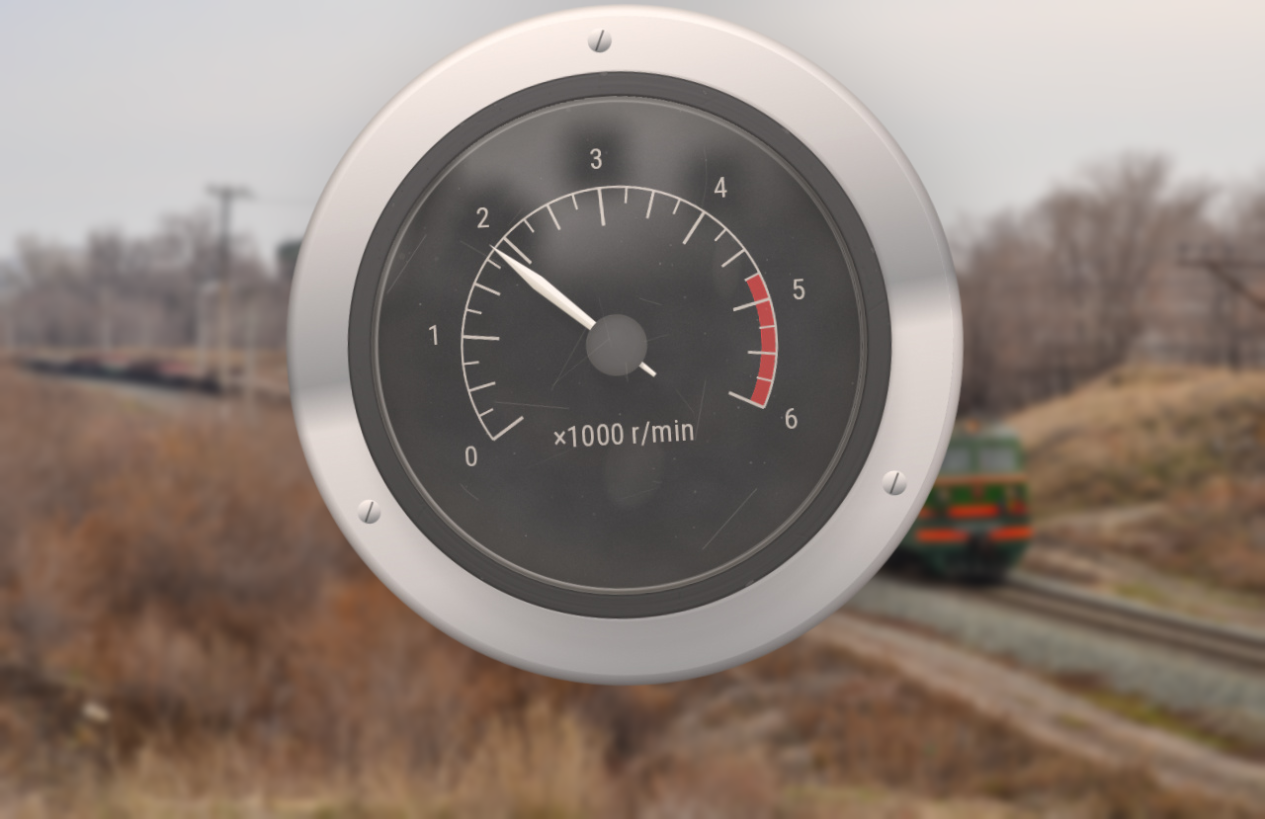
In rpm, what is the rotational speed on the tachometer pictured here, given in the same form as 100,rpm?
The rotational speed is 1875,rpm
